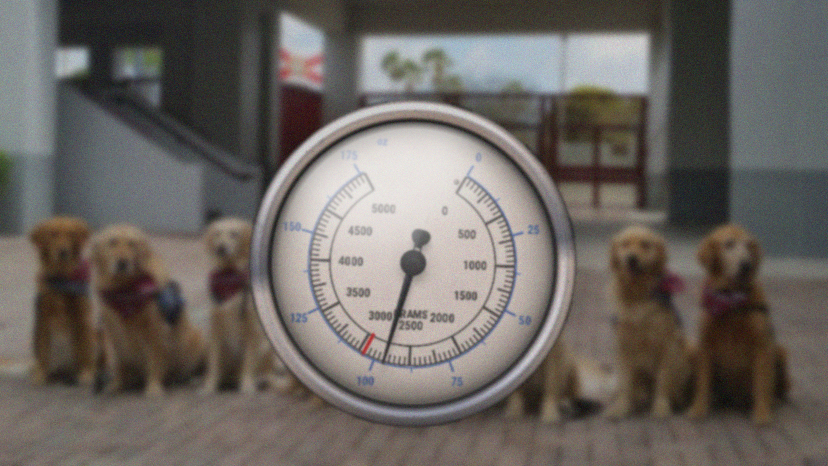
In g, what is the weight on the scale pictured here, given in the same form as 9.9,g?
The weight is 2750,g
